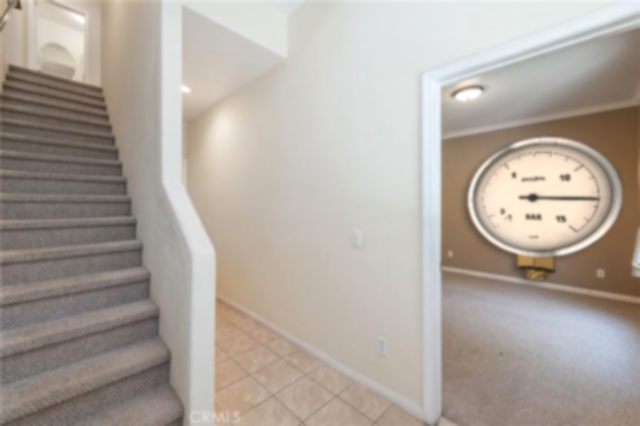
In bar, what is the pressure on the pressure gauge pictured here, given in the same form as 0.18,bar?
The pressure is 12.5,bar
